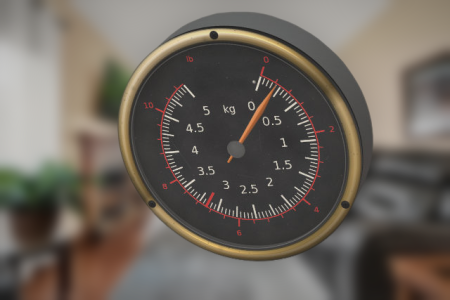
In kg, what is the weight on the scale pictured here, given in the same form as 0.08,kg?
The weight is 0.2,kg
